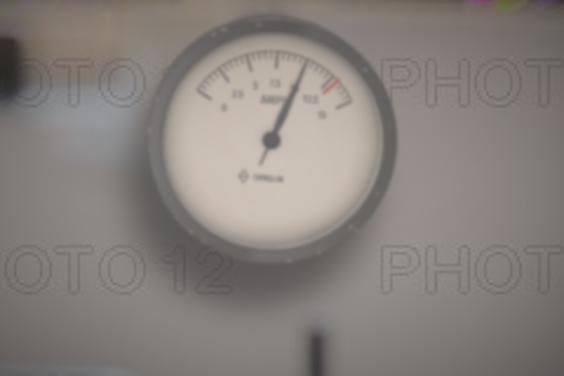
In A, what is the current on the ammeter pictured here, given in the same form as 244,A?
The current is 10,A
